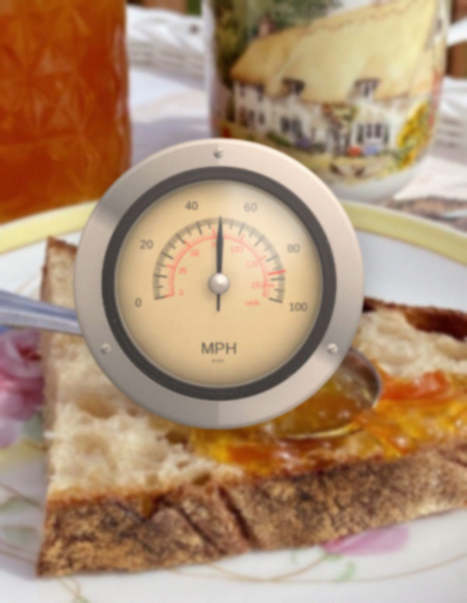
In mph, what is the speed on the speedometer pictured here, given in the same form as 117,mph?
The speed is 50,mph
